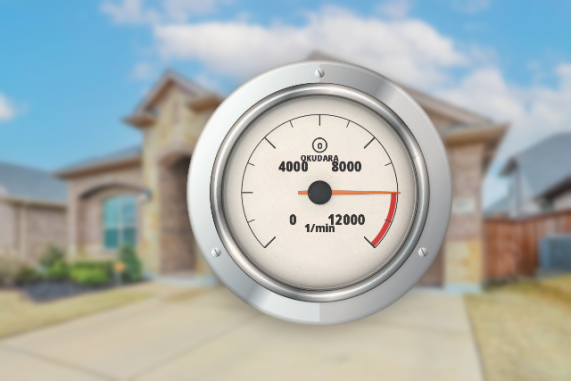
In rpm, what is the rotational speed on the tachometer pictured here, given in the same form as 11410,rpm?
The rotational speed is 10000,rpm
